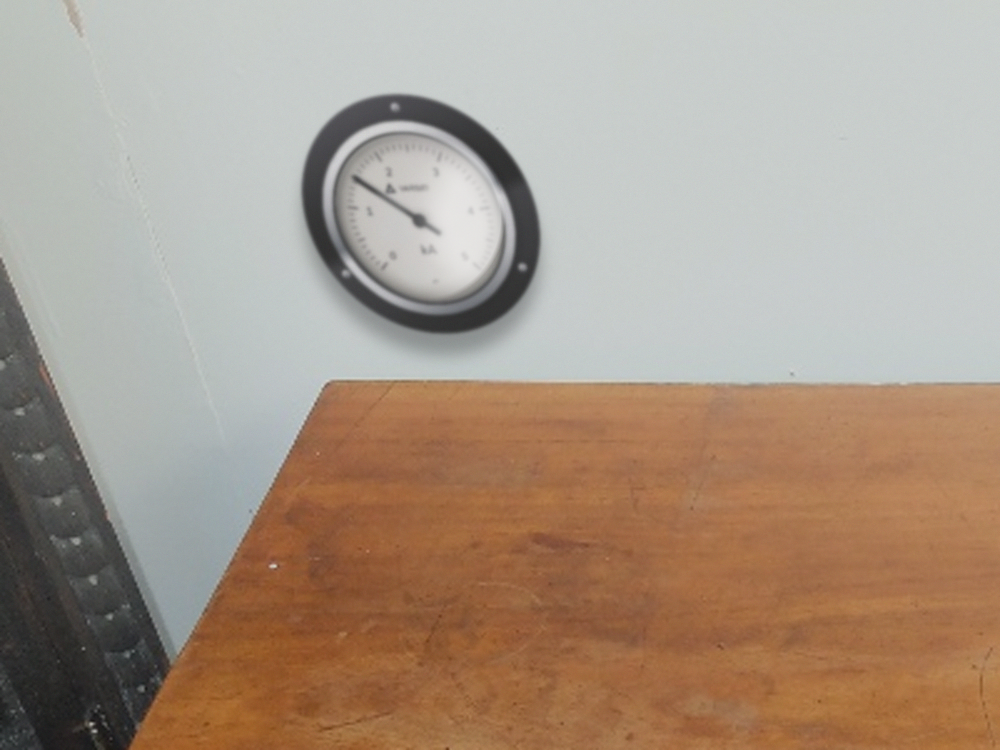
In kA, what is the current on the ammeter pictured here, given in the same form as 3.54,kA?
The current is 1.5,kA
